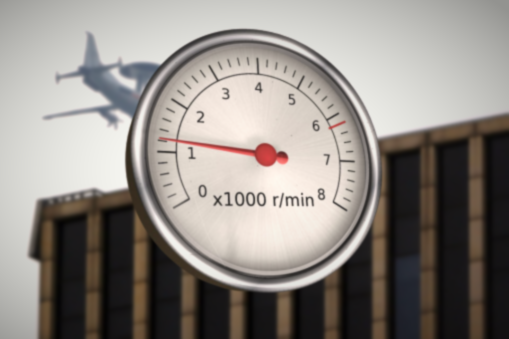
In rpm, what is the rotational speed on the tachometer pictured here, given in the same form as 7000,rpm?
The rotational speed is 1200,rpm
